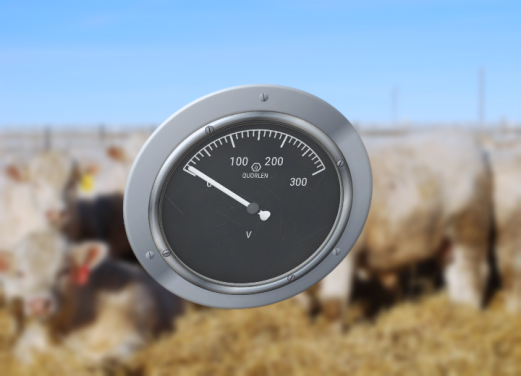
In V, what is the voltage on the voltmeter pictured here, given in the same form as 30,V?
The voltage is 10,V
